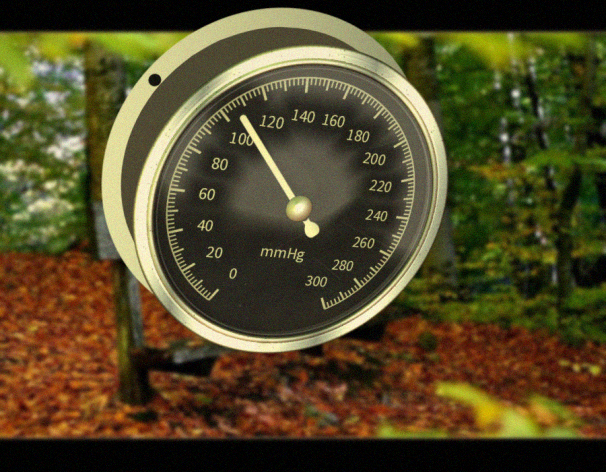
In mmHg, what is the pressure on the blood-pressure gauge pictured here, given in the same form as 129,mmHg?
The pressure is 106,mmHg
